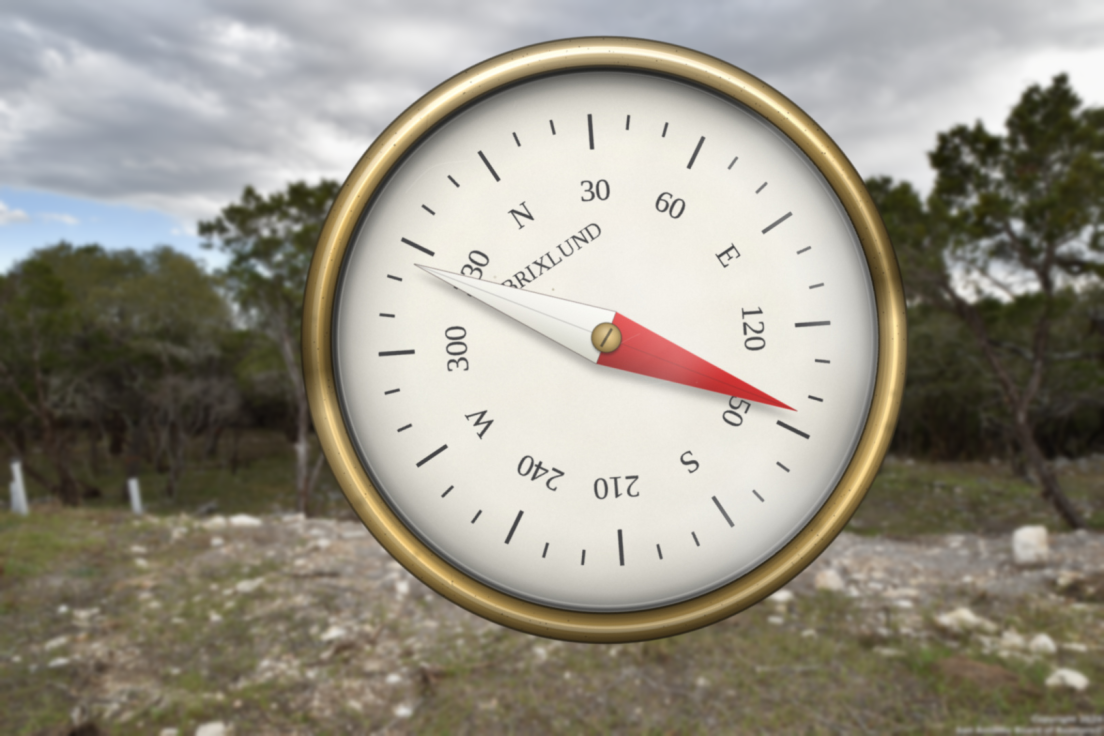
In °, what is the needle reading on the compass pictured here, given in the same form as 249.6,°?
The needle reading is 145,°
